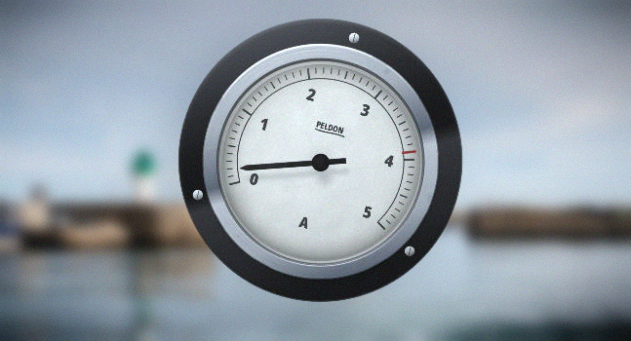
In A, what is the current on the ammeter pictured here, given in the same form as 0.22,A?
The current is 0.2,A
